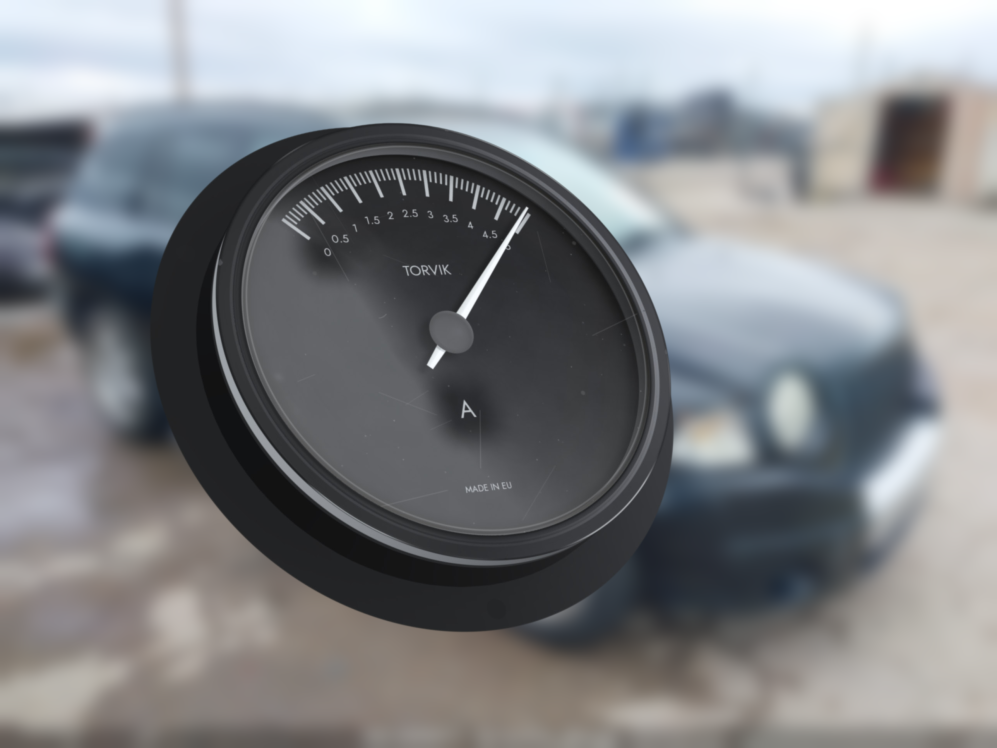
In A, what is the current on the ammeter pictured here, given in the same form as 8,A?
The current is 4.9,A
